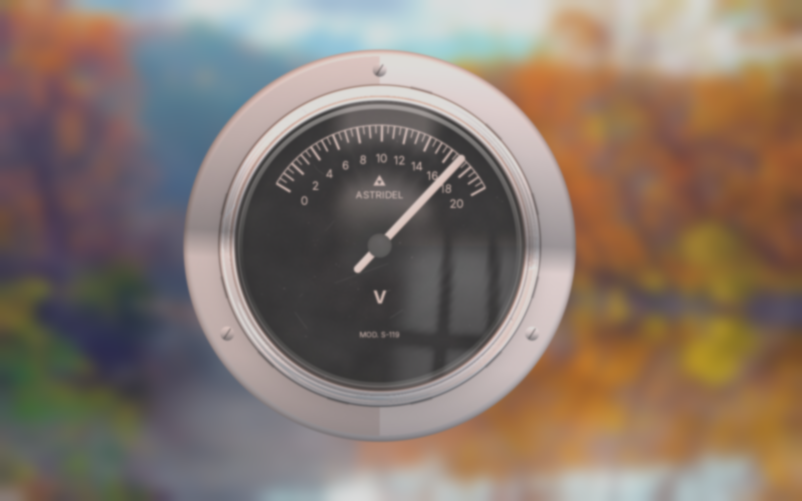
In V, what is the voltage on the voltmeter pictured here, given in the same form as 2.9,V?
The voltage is 17,V
